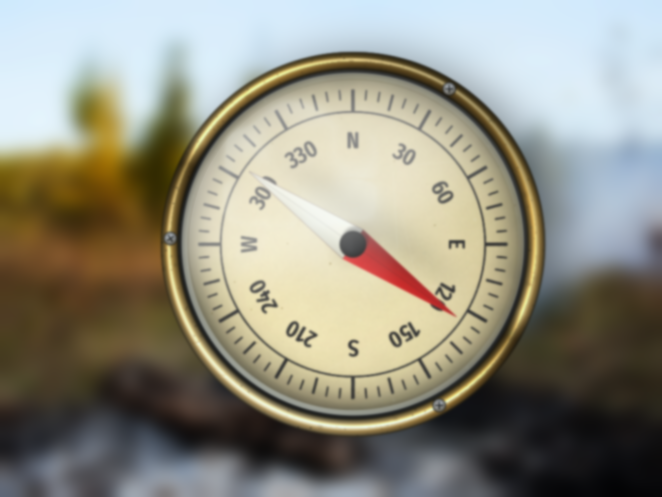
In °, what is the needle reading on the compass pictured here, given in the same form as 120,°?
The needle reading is 125,°
